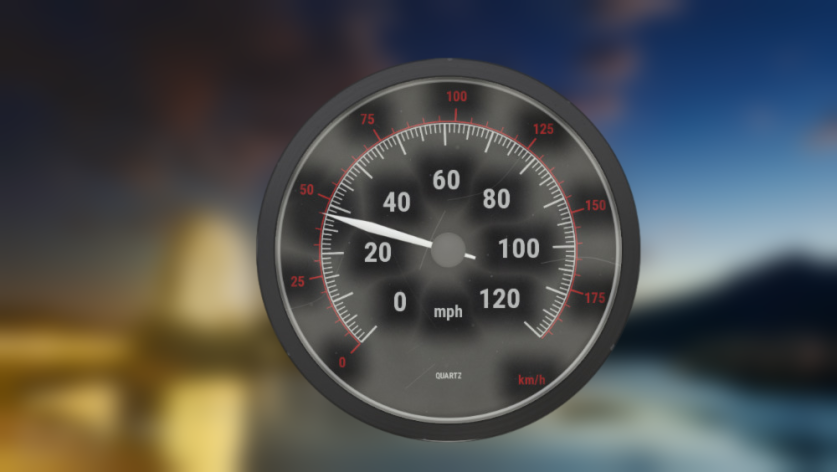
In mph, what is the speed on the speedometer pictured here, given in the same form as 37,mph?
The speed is 28,mph
